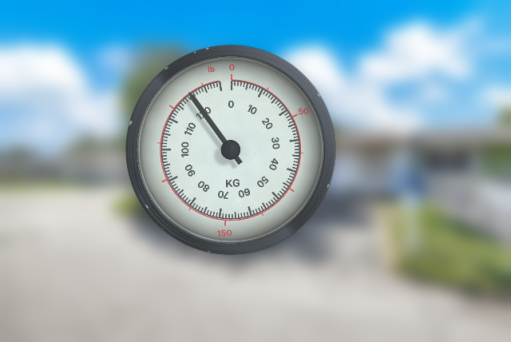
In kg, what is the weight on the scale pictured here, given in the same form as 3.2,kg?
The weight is 120,kg
